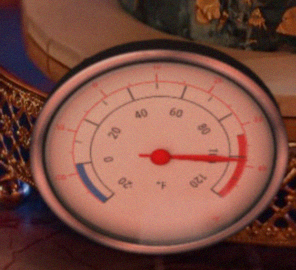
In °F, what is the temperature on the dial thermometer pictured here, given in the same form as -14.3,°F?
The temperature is 100,°F
